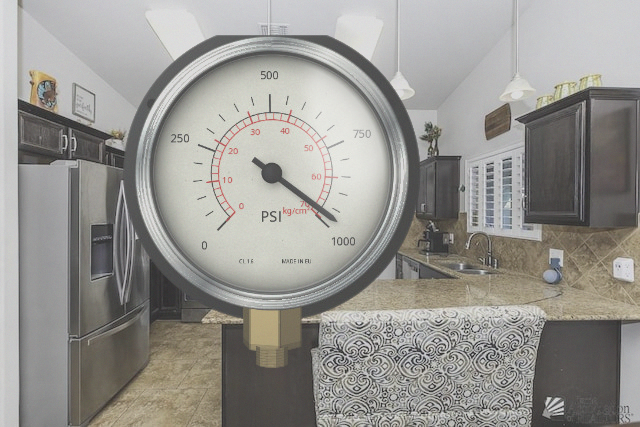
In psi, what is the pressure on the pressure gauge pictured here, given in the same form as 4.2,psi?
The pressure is 975,psi
